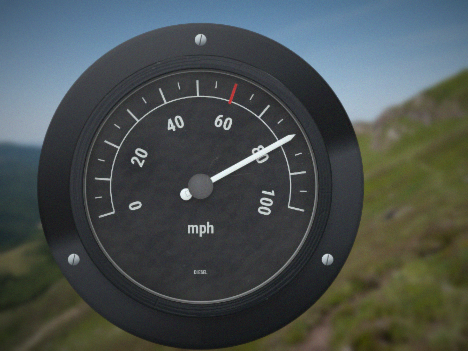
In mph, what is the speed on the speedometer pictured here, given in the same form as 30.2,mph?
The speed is 80,mph
